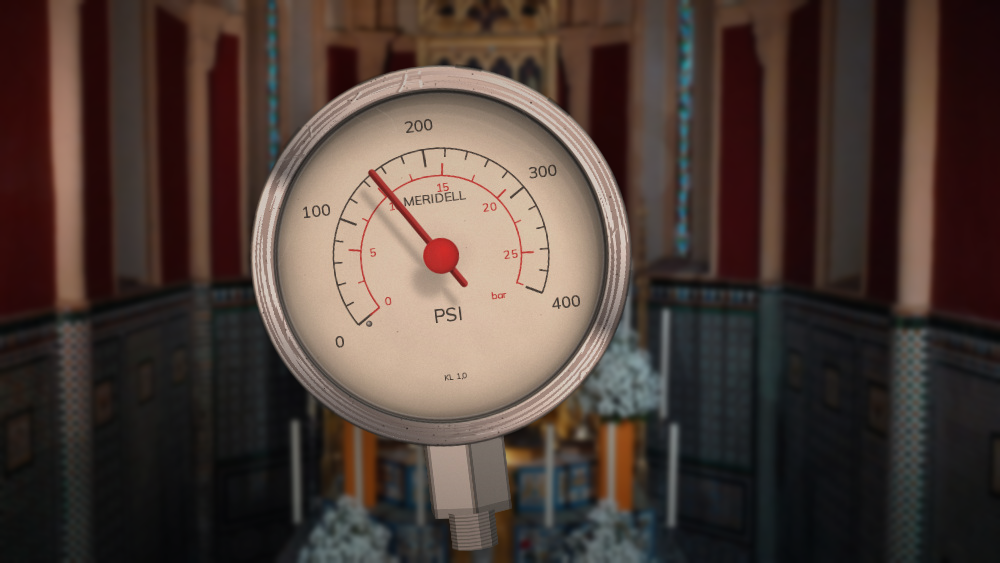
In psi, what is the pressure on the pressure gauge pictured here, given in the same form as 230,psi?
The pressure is 150,psi
